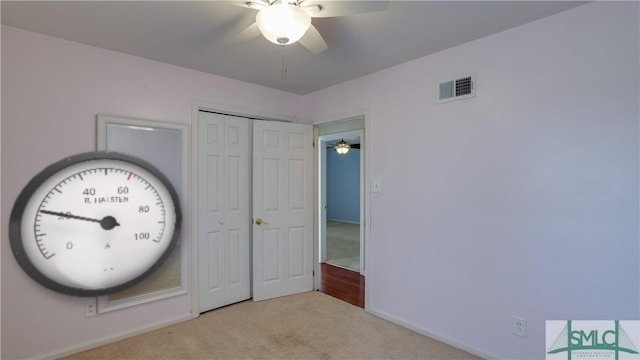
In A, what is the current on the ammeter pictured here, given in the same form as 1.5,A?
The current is 20,A
